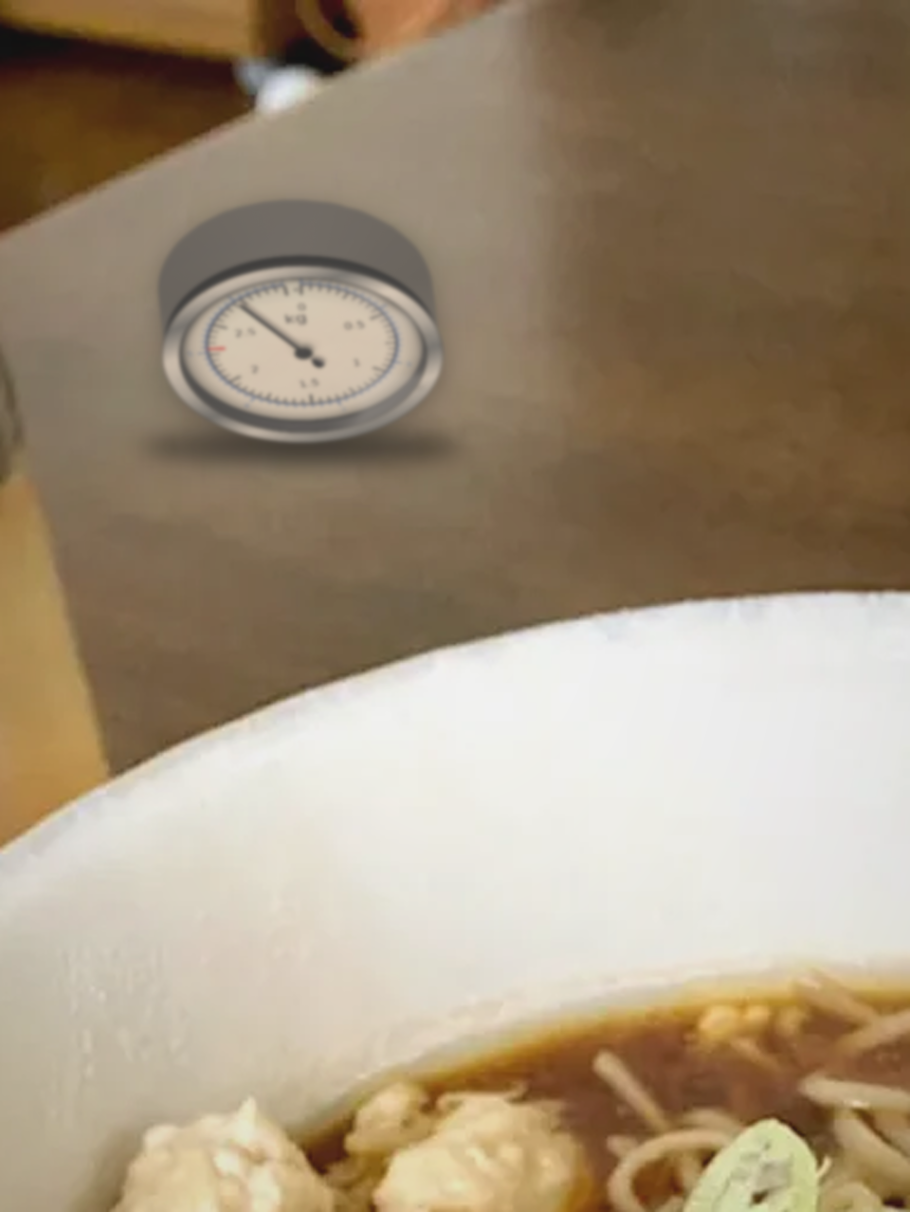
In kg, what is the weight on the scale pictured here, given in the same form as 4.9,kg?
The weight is 2.75,kg
